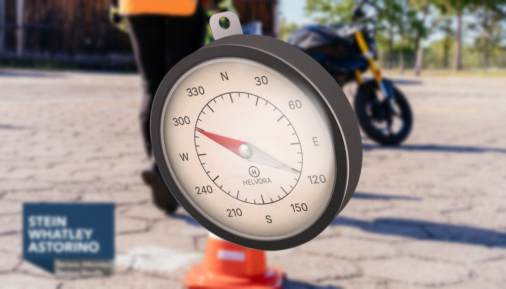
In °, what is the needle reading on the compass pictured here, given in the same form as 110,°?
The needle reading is 300,°
